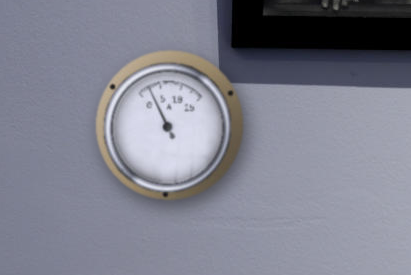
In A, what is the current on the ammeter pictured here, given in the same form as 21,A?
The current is 2.5,A
